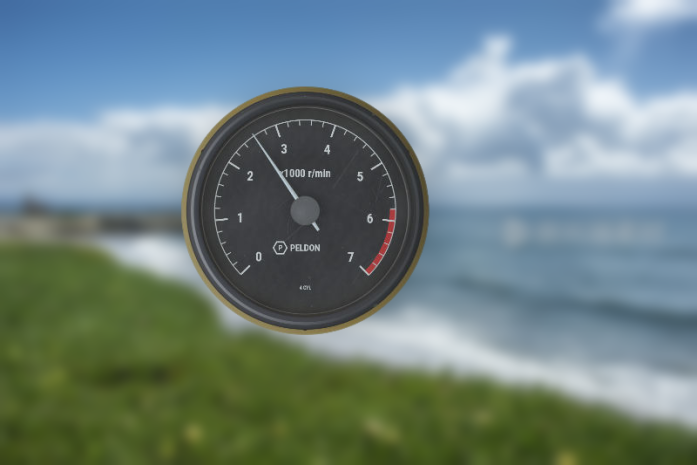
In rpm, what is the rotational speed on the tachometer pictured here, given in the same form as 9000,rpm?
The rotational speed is 2600,rpm
